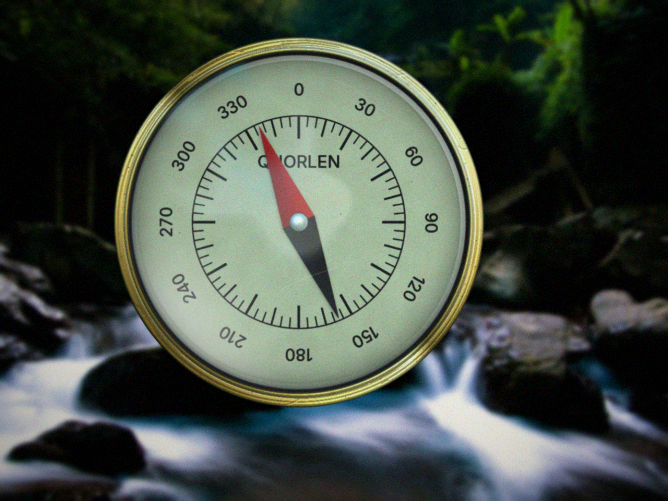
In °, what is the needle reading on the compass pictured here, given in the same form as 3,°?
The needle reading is 337.5,°
